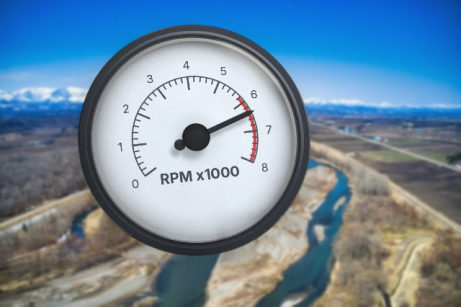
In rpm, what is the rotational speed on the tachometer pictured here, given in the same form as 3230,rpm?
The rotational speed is 6400,rpm
